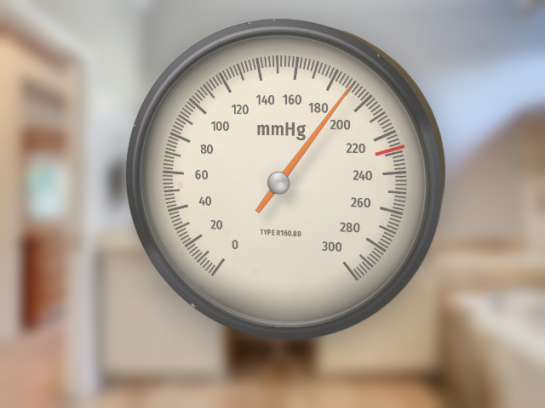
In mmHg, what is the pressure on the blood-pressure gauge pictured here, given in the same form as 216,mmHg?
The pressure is 190,mmHg
